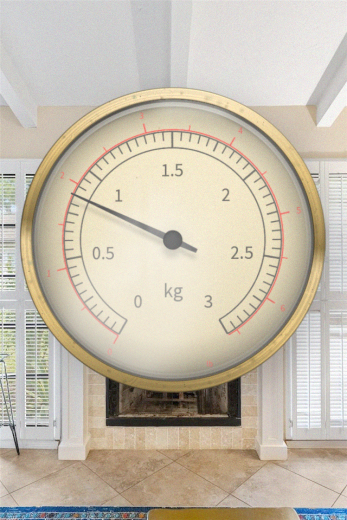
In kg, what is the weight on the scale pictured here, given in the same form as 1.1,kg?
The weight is 0.85,kg
